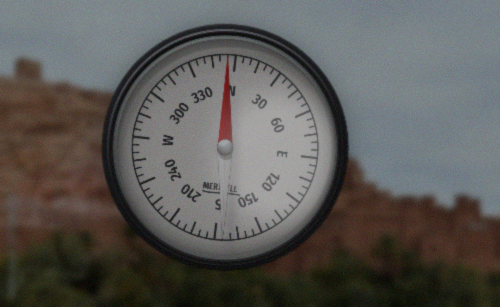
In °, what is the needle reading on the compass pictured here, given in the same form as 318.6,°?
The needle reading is 355,°
